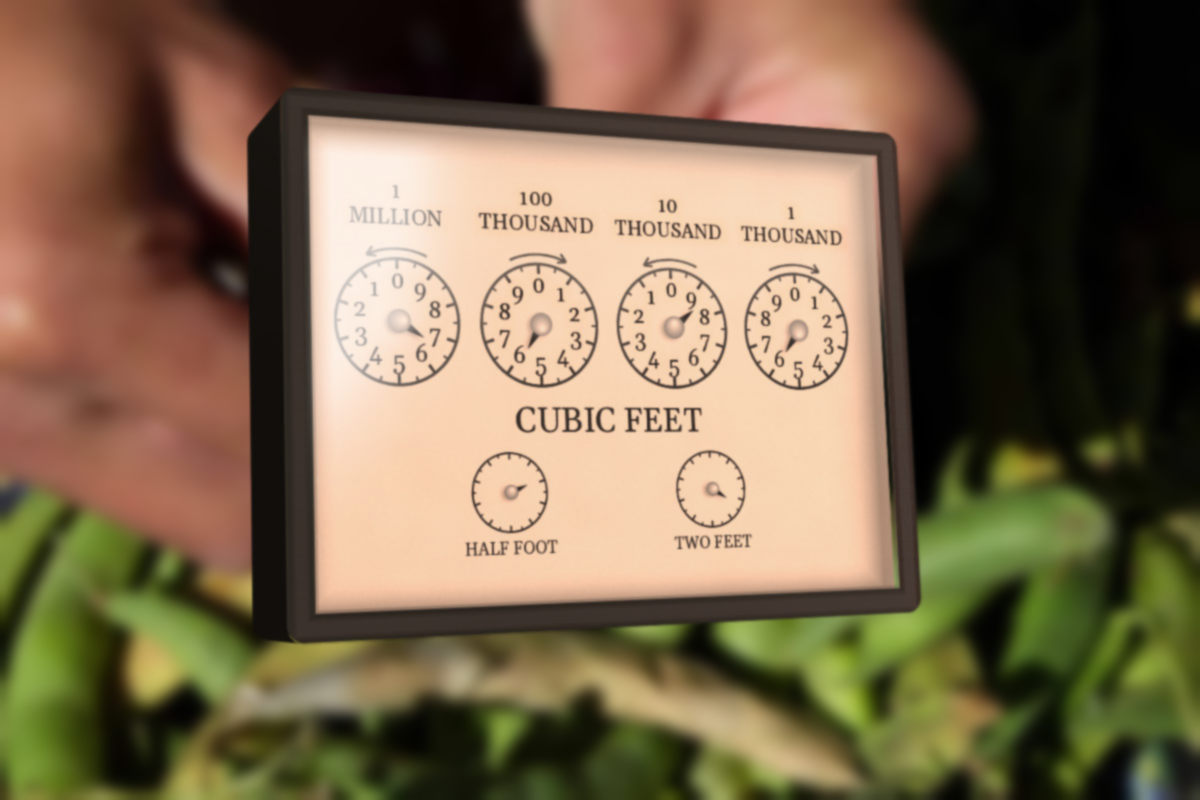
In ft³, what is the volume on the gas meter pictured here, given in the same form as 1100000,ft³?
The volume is 658600,ft³
